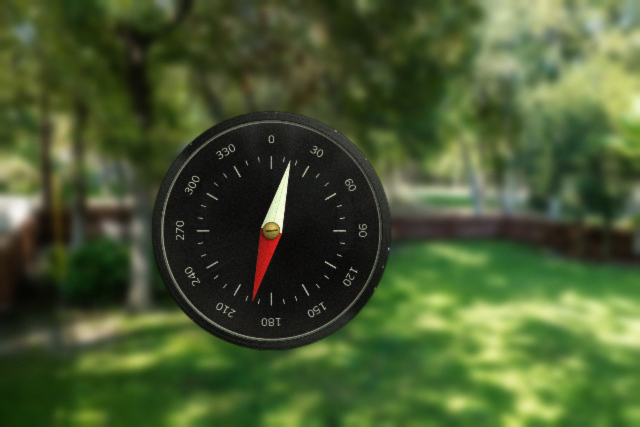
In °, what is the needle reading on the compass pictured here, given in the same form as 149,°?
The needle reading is 195,°
